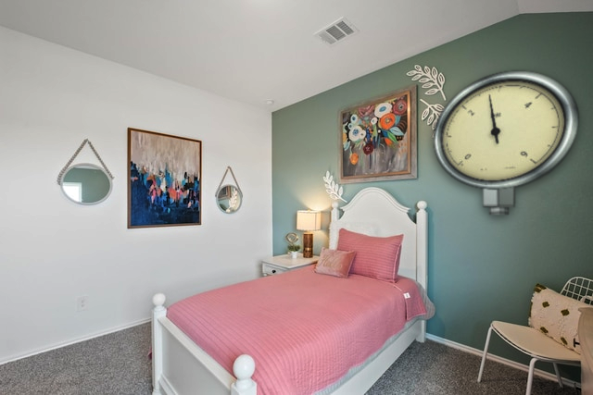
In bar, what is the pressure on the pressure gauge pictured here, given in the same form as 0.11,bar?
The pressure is 2.75,bar
